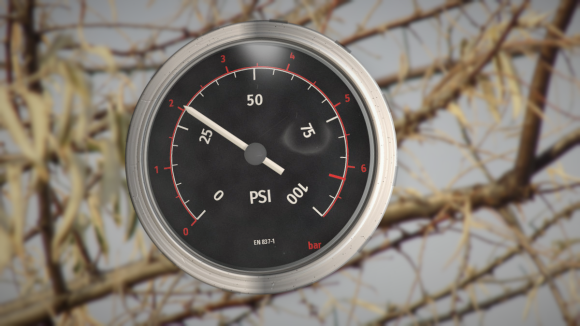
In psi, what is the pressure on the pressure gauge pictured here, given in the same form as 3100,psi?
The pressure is 30,psi
